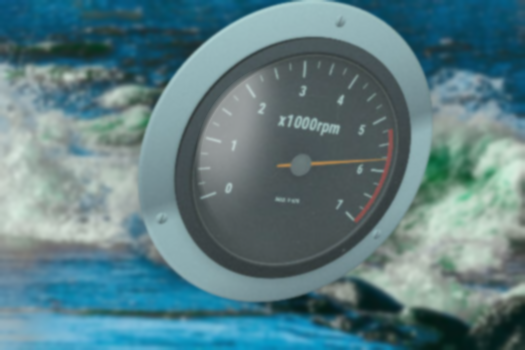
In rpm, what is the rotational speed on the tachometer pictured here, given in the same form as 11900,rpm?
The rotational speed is 5750,rpm
